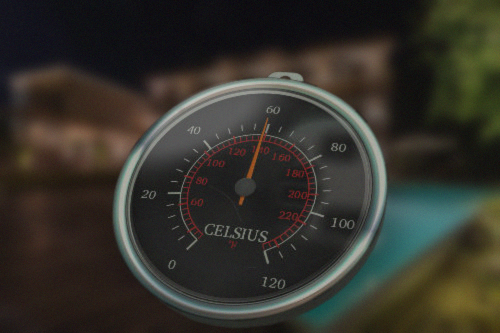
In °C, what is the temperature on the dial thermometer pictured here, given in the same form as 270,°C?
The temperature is 60,°C
